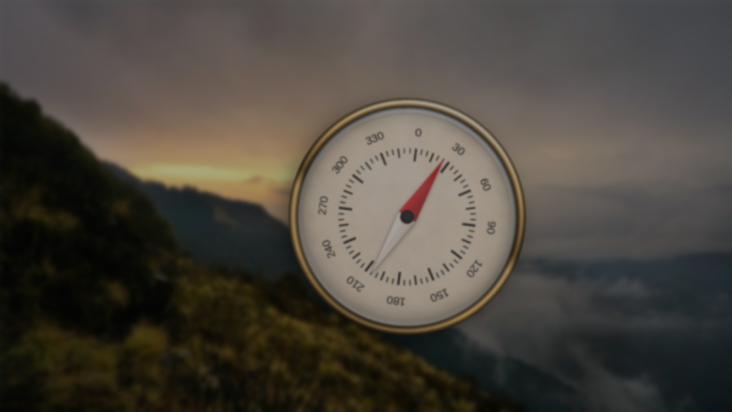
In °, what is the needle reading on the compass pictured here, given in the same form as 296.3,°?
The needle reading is 25,°
